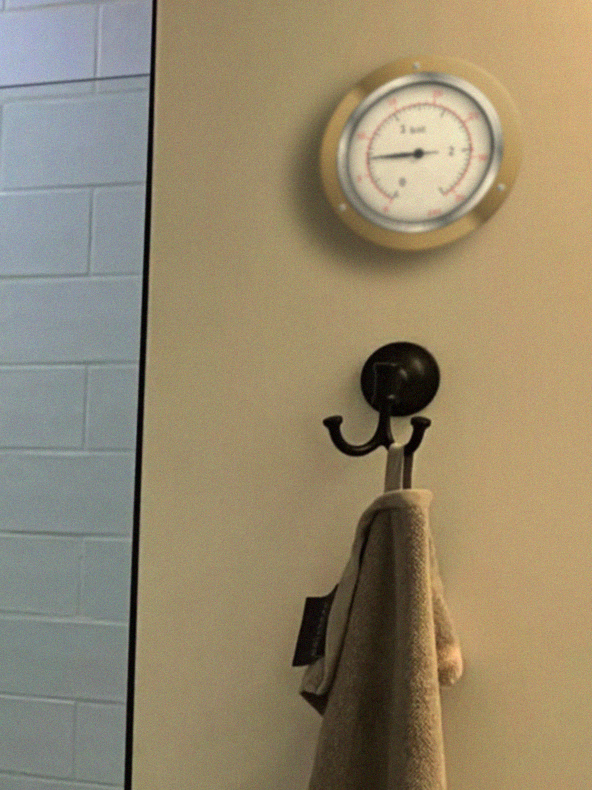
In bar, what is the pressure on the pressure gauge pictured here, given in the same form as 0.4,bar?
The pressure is 0.5,bar
